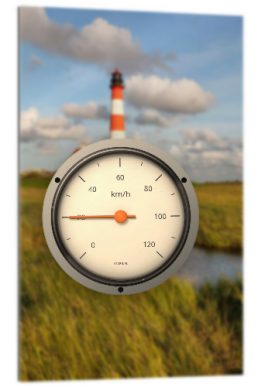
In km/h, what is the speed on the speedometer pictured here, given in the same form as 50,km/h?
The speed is 20,km/h
